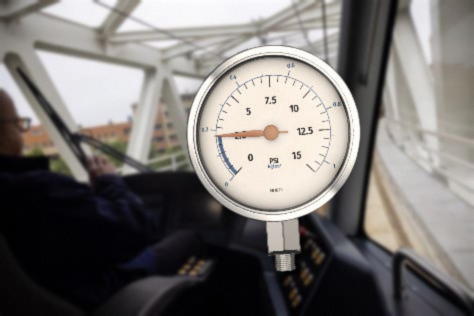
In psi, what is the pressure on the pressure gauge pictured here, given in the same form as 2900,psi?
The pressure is 2.5,psi
